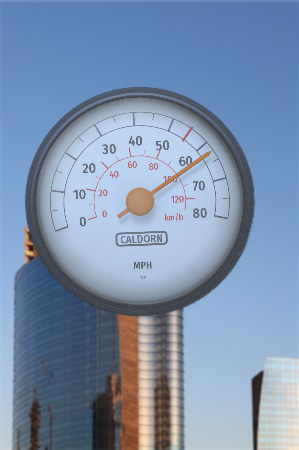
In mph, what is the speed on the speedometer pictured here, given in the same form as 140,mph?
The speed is 62.5,mph
